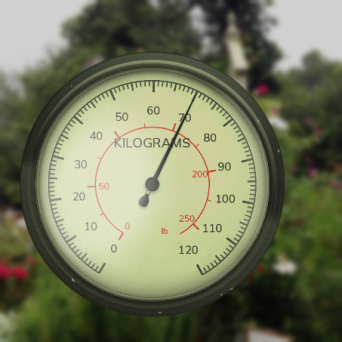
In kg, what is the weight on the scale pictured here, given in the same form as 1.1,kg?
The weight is 70,kg
